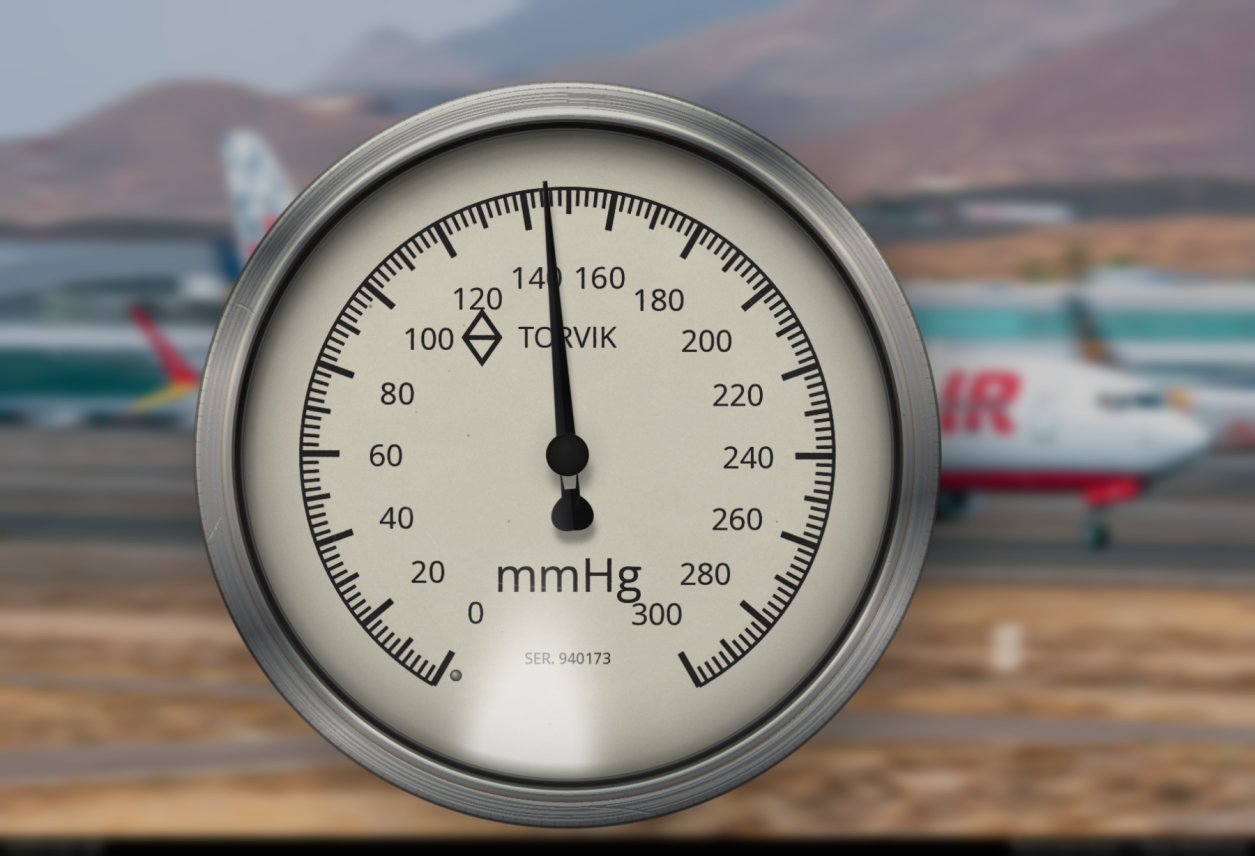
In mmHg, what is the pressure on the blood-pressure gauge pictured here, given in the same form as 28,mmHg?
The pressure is 145,mmHg
